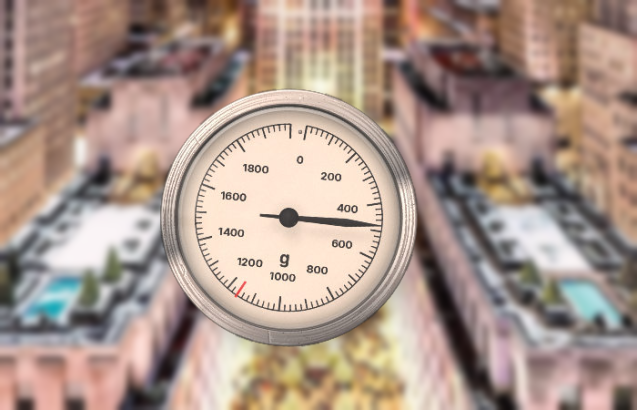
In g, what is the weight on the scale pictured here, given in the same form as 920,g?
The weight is 480,g
